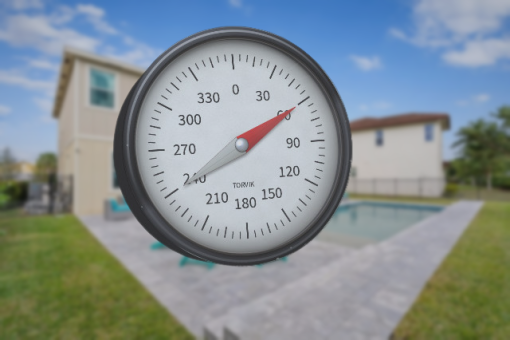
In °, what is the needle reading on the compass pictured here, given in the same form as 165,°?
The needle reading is 60,°
